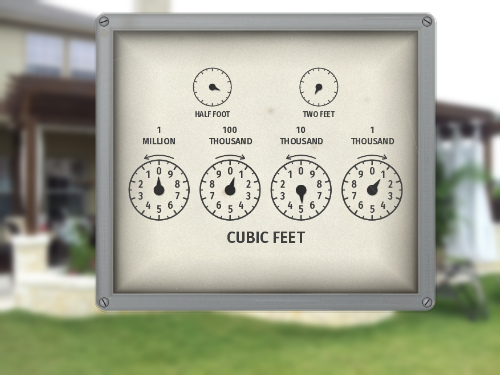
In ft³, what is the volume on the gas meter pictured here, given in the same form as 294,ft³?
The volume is 5100,ft³
